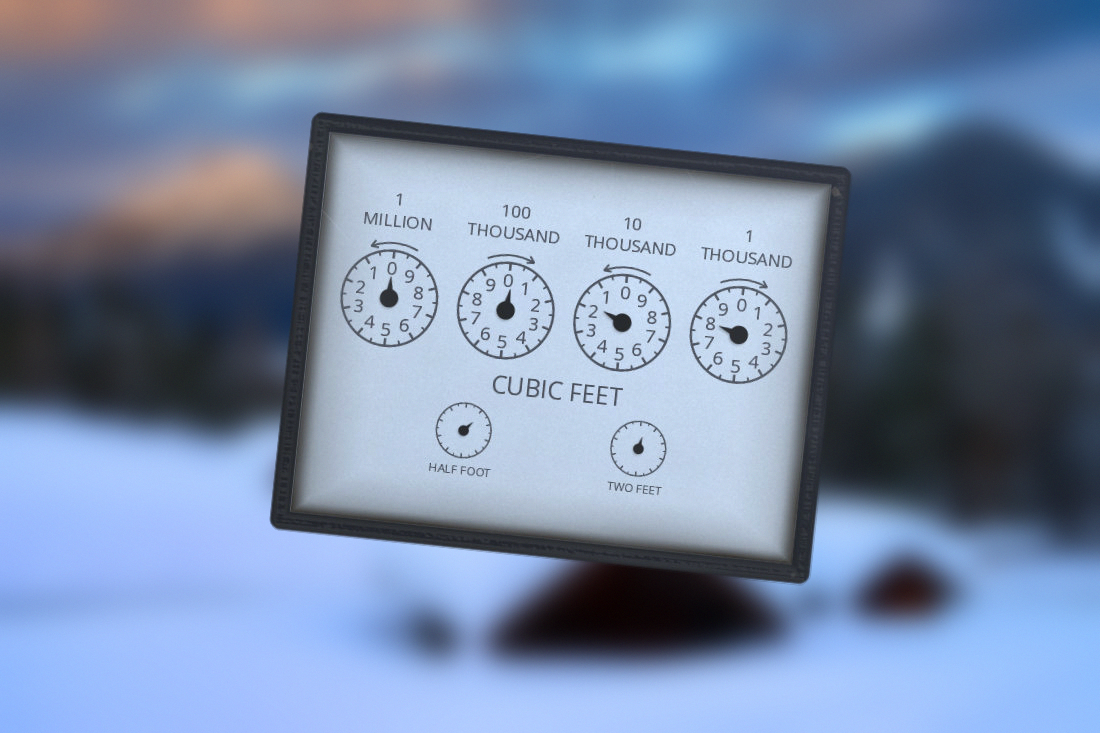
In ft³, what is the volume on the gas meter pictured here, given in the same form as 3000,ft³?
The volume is 1800,ft³
